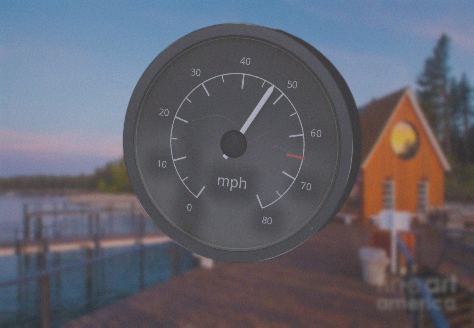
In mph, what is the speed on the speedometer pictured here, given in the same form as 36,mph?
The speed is 47.5,mph
